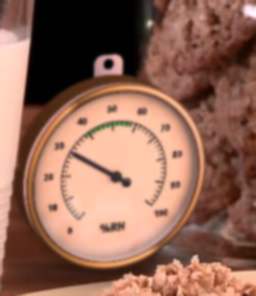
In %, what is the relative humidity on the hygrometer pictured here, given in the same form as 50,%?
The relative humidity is 30,%
